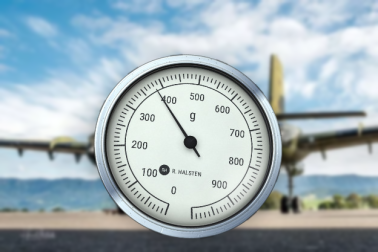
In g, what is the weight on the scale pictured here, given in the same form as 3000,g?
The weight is 380,g
